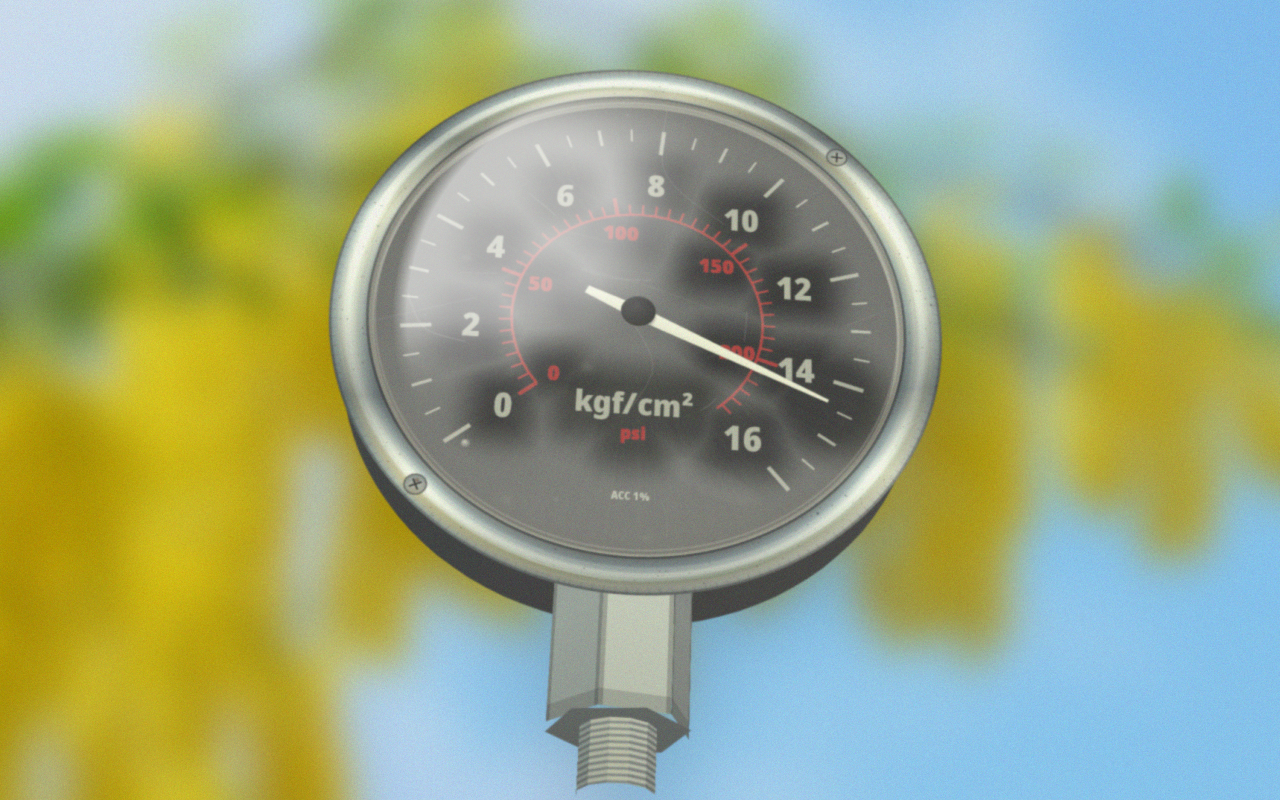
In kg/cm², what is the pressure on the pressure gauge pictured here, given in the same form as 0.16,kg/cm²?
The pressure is 14.5,kg/cm²
